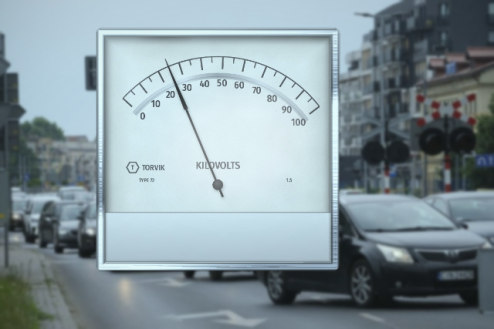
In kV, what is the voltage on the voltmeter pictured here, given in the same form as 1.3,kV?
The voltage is 25,kV
